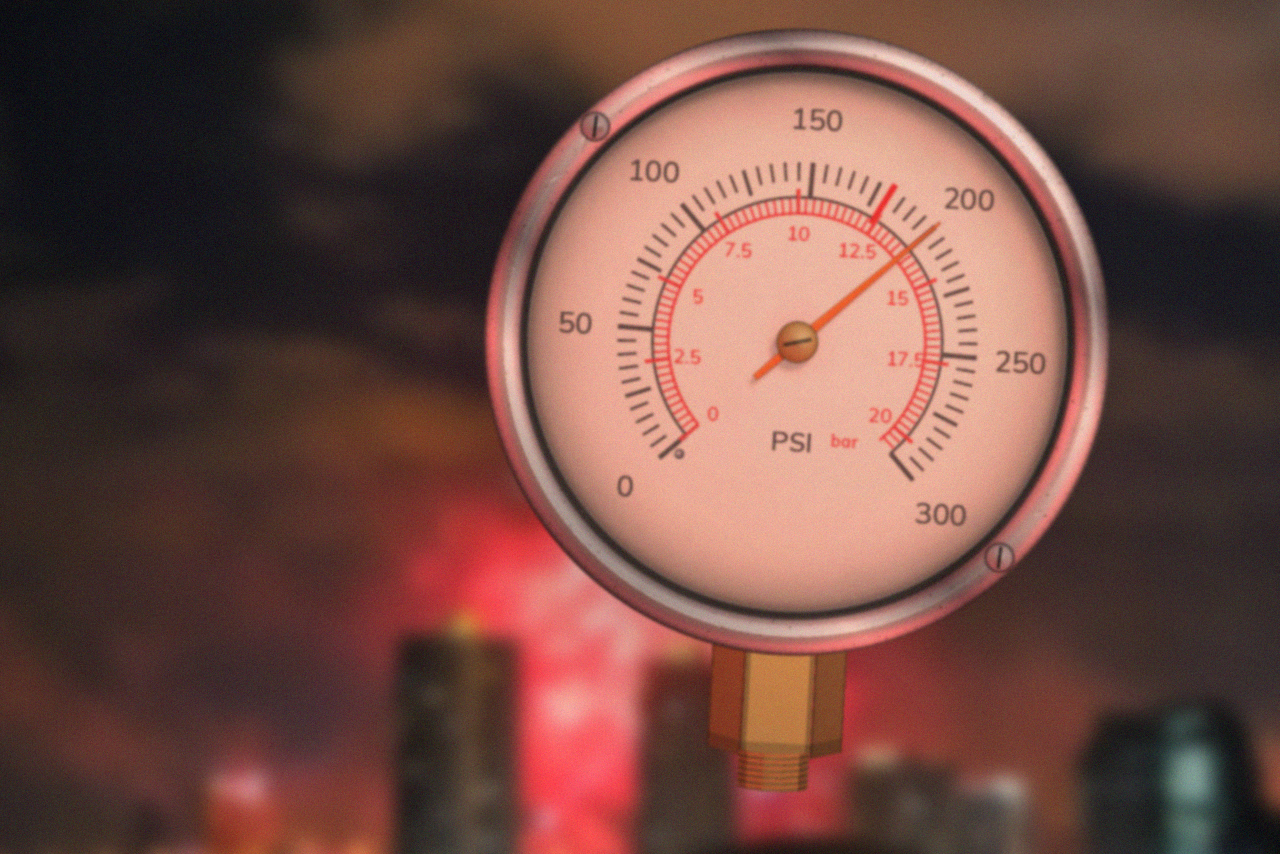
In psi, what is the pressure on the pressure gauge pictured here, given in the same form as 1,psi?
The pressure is 200,psi
